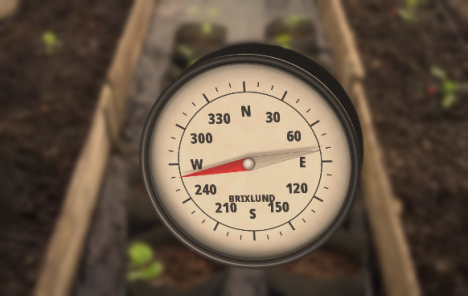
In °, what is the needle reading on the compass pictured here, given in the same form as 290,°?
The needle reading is 260,°
